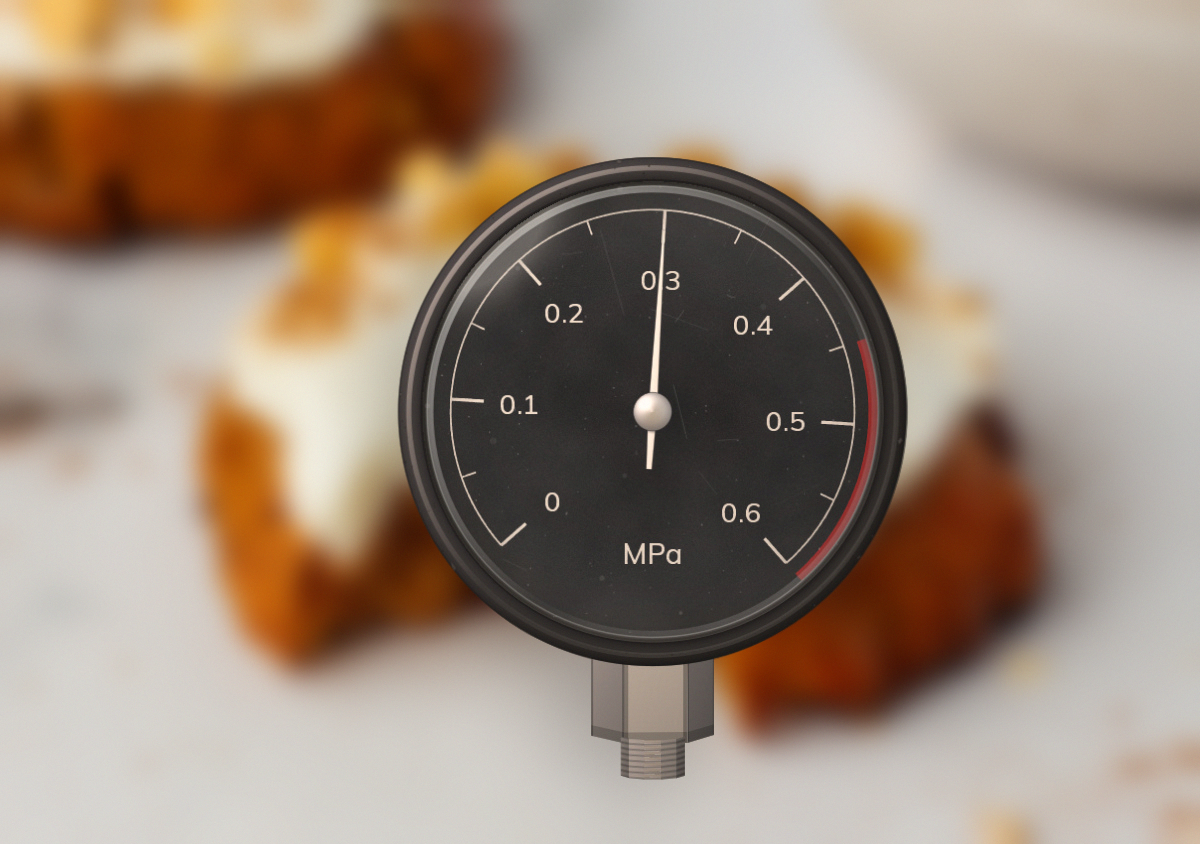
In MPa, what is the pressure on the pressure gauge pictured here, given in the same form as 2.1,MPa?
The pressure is 0.3,MPa
